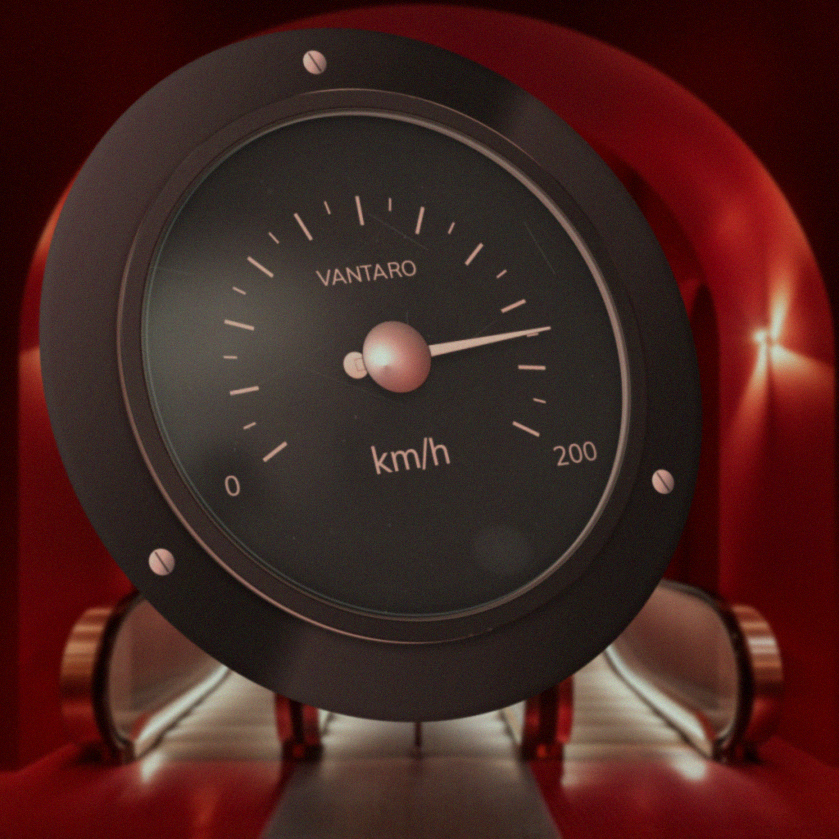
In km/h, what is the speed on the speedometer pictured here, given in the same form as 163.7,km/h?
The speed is 170,km/h
